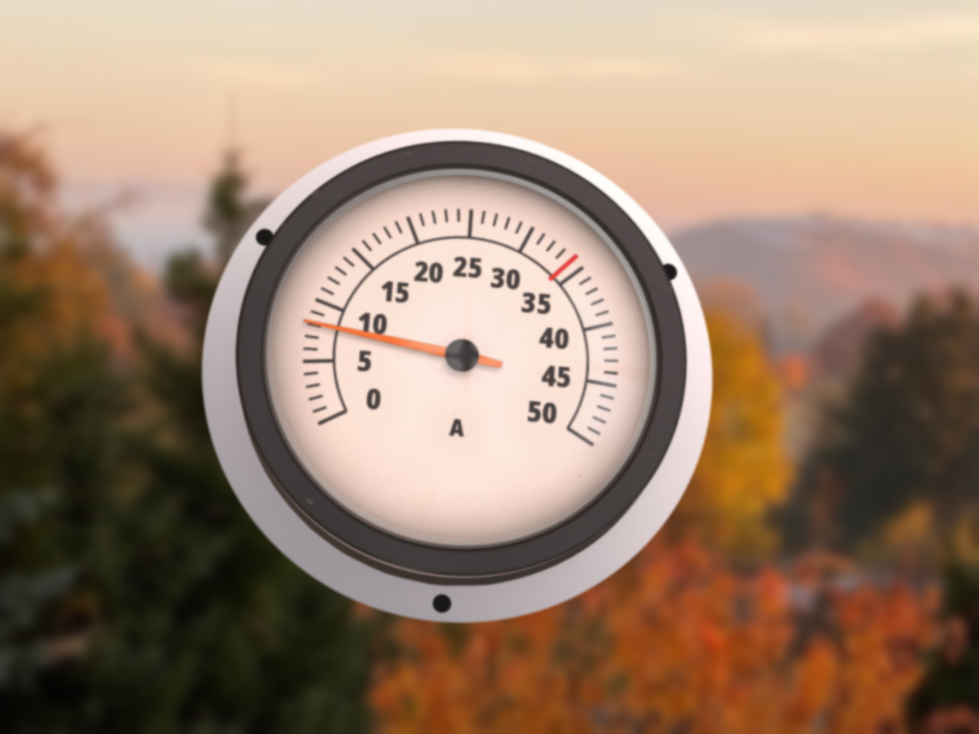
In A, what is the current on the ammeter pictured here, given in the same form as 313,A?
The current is 8,A
